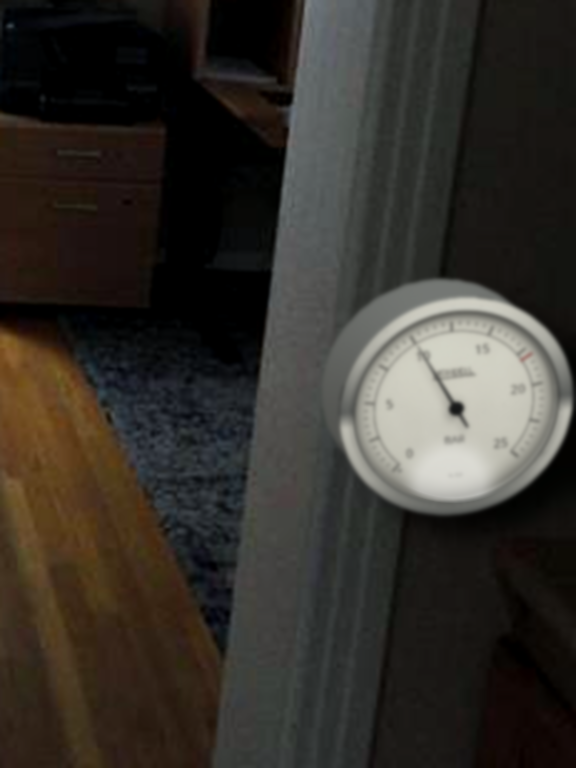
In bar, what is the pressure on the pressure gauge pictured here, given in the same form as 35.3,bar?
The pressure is 10,bar
